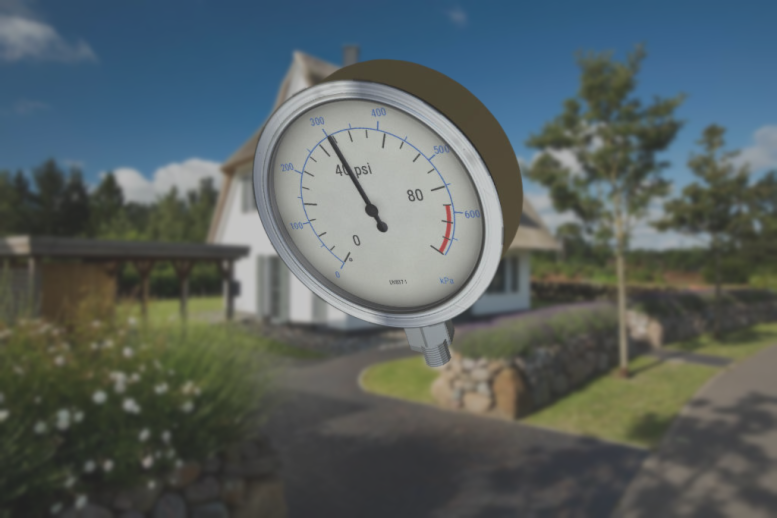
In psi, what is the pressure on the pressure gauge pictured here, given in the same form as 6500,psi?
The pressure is 45,psi
